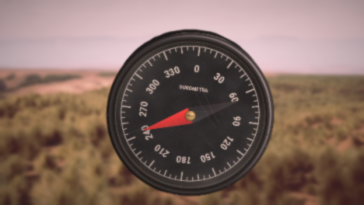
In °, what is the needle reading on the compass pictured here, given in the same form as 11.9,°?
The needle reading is 245,°
